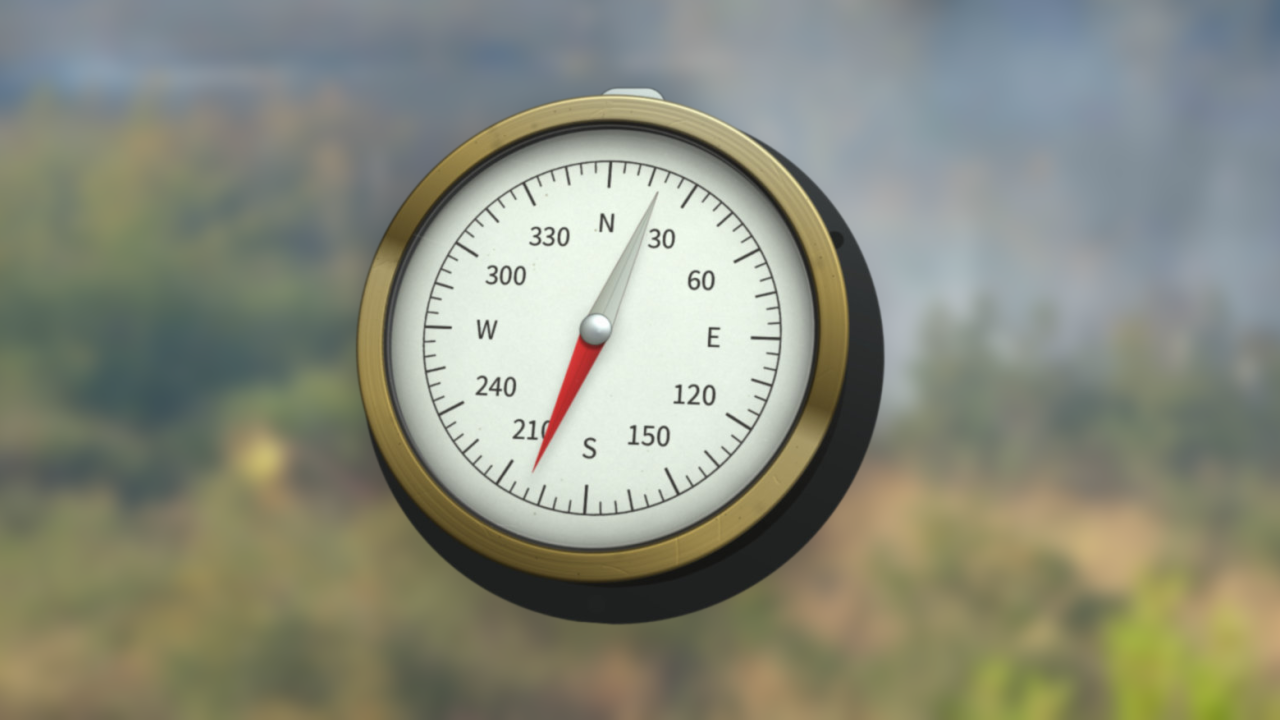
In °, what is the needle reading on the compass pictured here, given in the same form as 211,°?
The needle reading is 200,°
